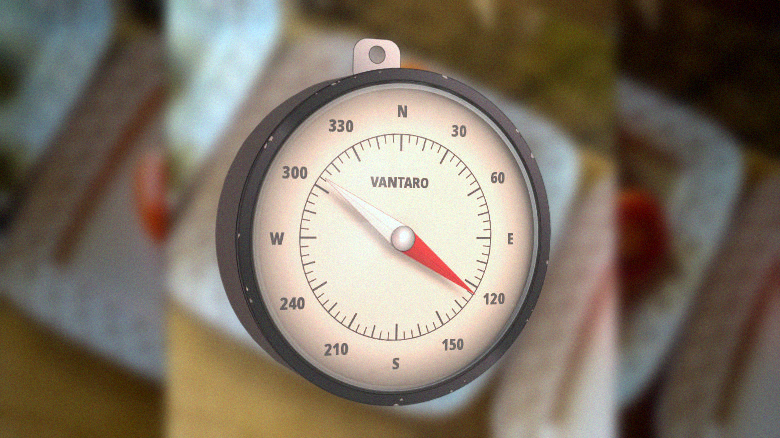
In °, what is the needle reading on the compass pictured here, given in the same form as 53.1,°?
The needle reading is 125,°
